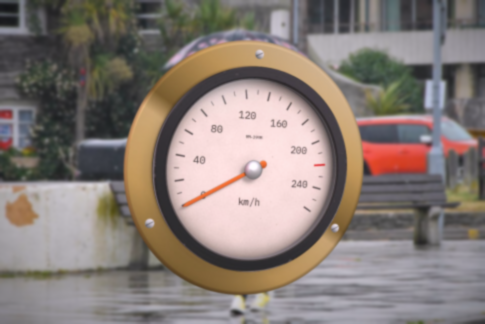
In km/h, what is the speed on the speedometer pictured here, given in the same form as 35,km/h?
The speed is 0,km/h
